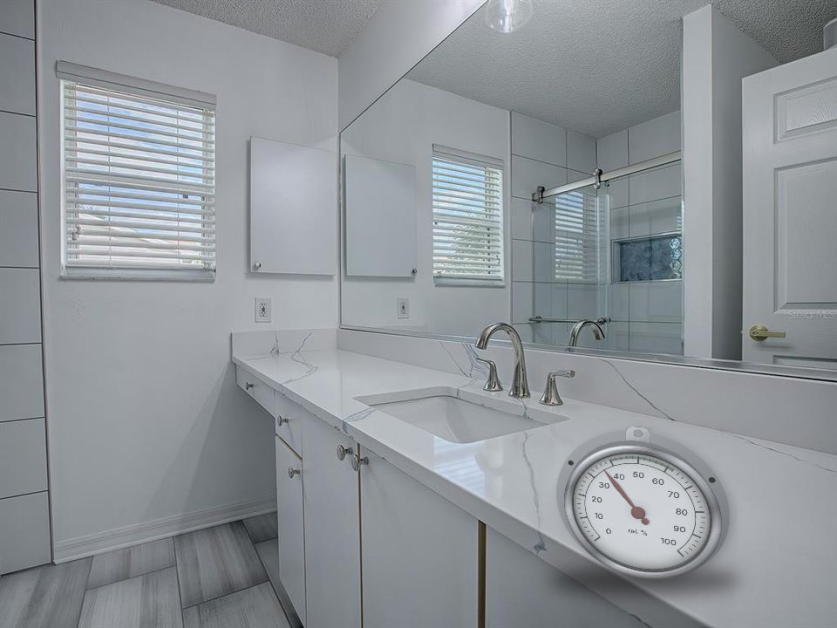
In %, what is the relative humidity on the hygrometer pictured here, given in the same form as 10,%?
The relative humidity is 36,%
